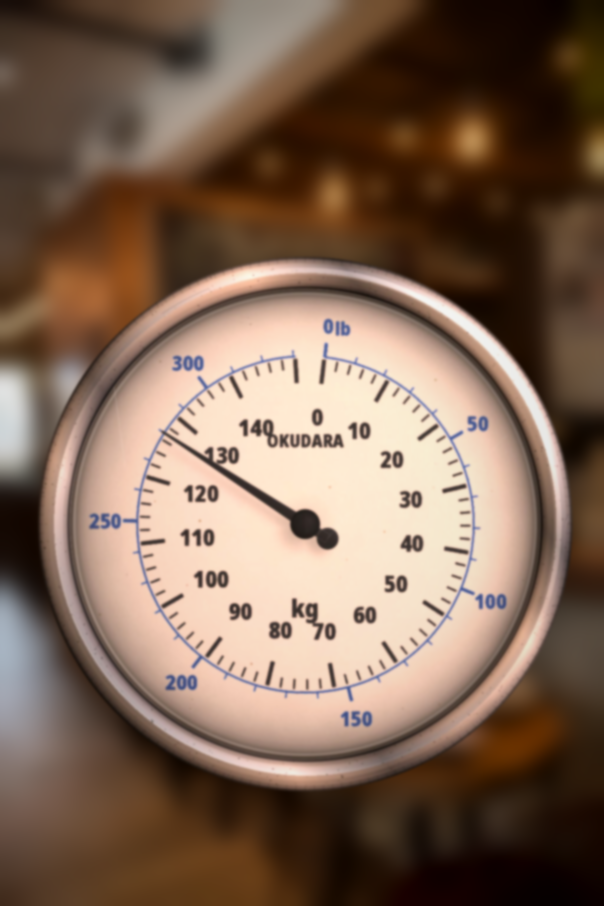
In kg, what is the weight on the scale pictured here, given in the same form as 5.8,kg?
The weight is 127,kg
